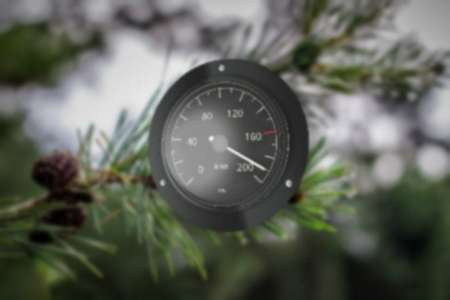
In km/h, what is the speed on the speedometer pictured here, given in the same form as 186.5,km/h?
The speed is 190,km/h
